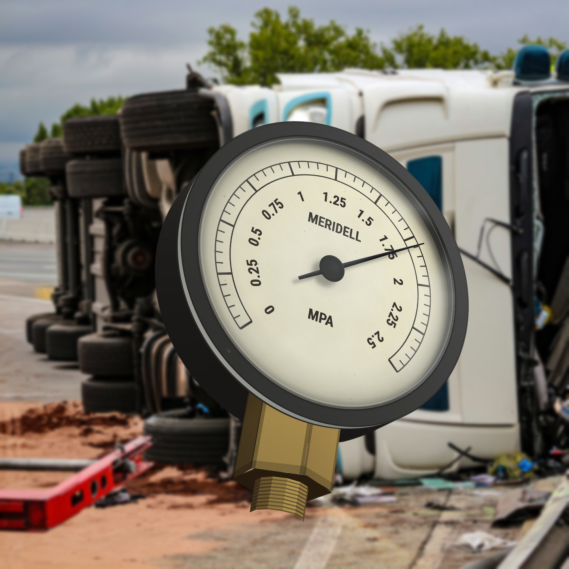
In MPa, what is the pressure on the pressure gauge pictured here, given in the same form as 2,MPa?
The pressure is 1.8,MPa
